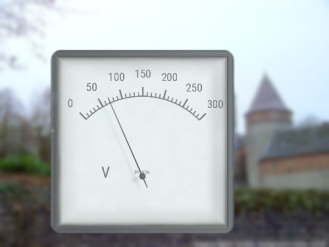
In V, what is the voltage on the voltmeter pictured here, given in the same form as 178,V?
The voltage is 70,V
